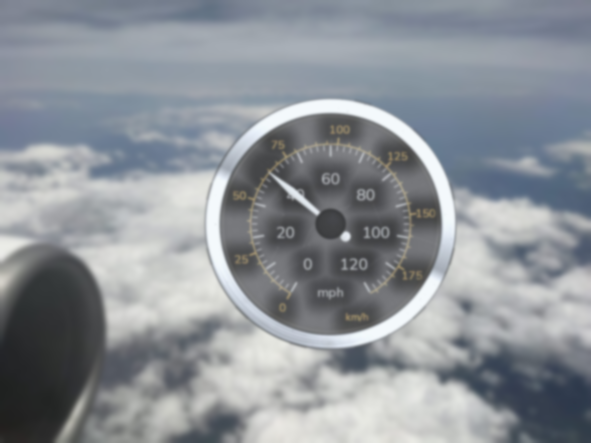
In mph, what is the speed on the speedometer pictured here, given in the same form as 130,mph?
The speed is 40,mph
